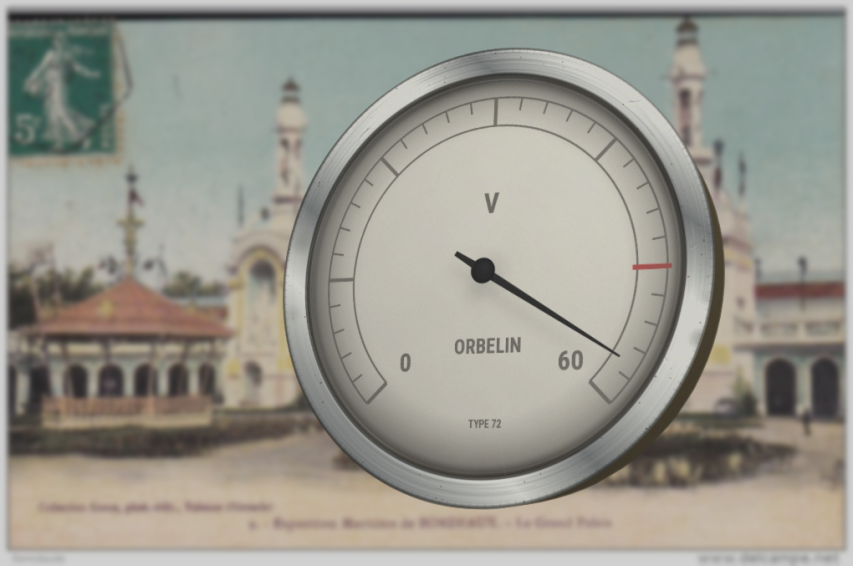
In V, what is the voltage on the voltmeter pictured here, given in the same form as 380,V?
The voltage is 57,V
